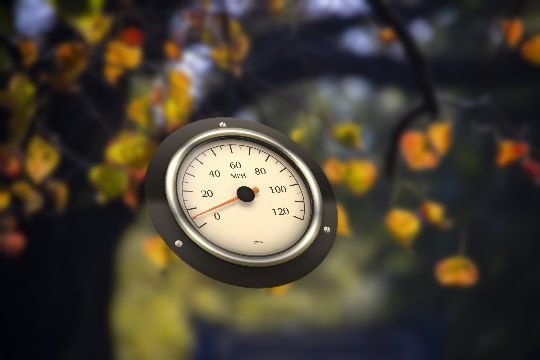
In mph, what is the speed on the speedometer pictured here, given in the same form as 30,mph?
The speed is 5,mph
